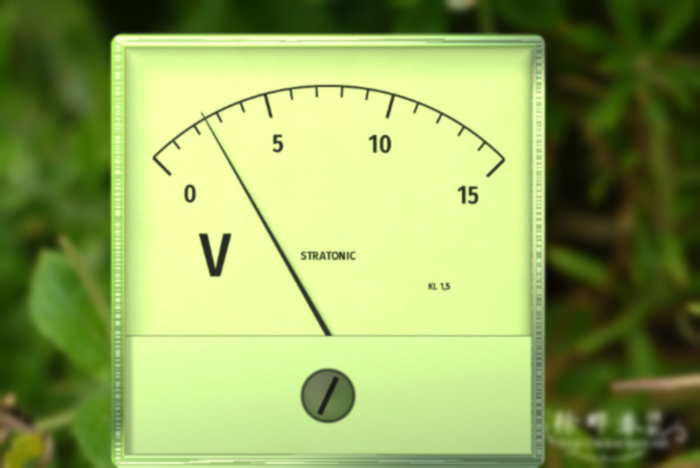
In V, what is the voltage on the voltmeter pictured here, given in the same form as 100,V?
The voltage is 2.5,V
